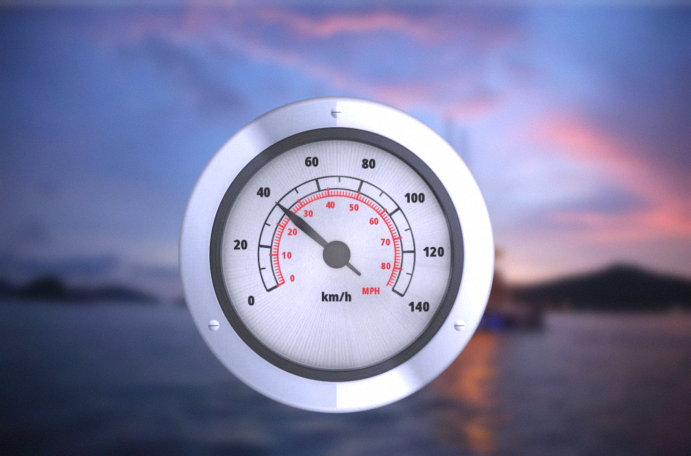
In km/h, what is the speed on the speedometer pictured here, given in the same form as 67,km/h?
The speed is 40,km/h
